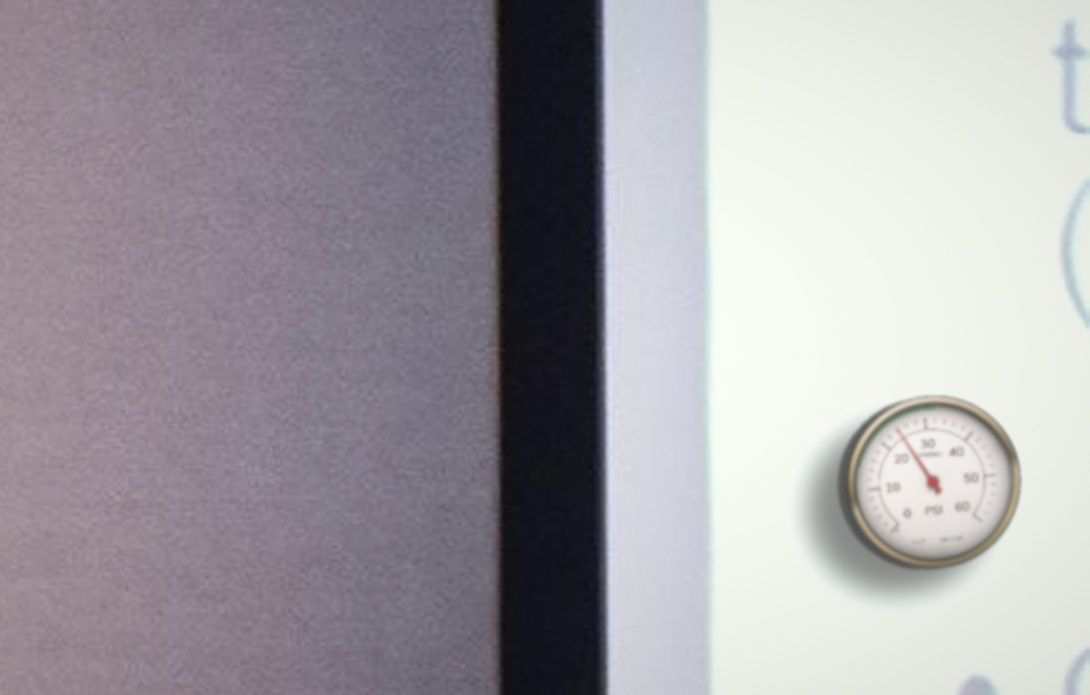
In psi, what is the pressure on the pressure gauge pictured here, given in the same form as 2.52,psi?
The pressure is 24,psi
